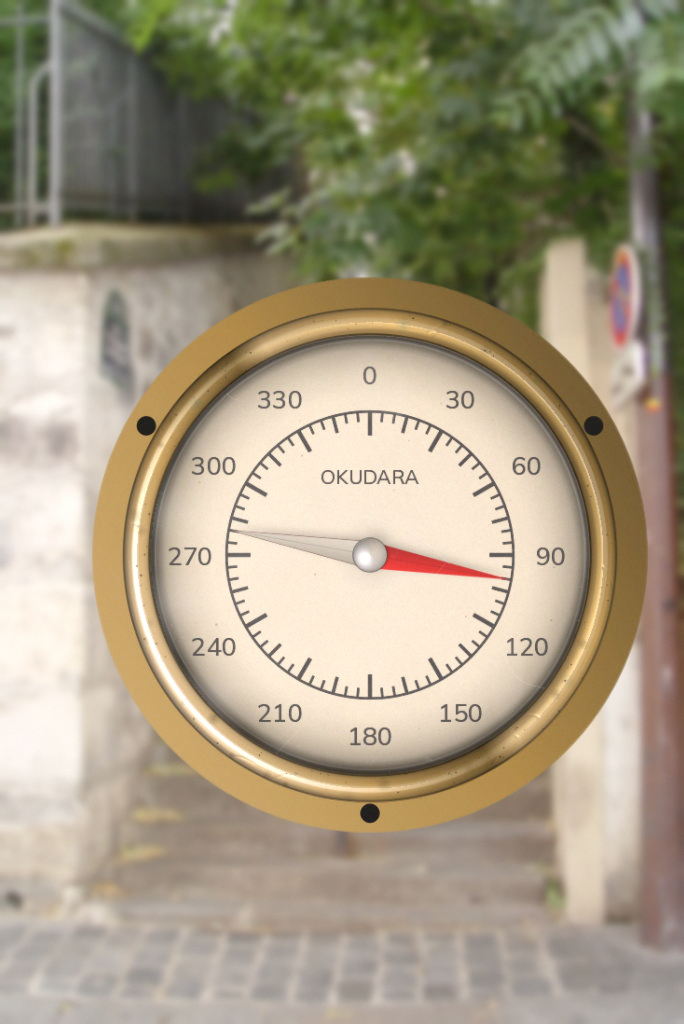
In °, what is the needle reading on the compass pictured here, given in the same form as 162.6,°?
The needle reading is 100,°
